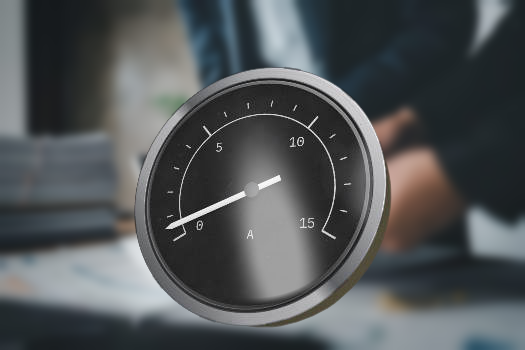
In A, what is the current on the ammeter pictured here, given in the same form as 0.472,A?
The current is 0.5,A
